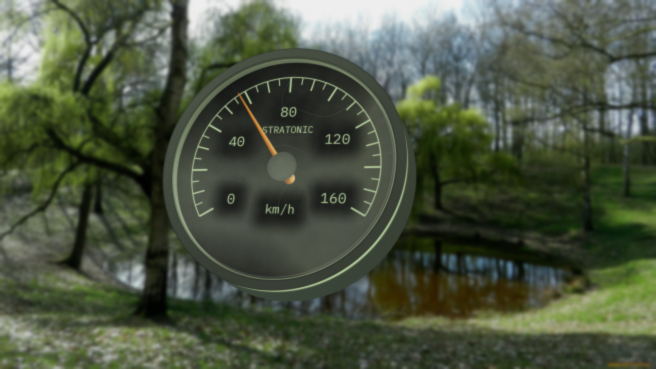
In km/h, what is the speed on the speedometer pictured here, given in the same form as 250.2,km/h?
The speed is 57.5,km/h
